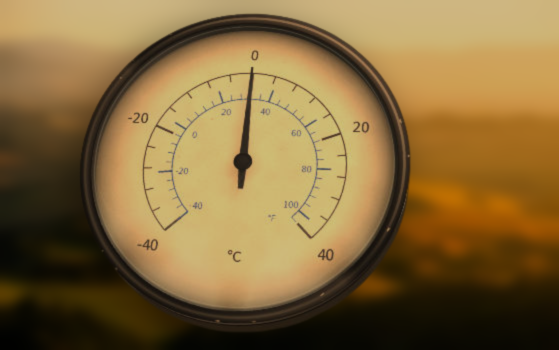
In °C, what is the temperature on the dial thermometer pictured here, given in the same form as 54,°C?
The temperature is 0,°C
